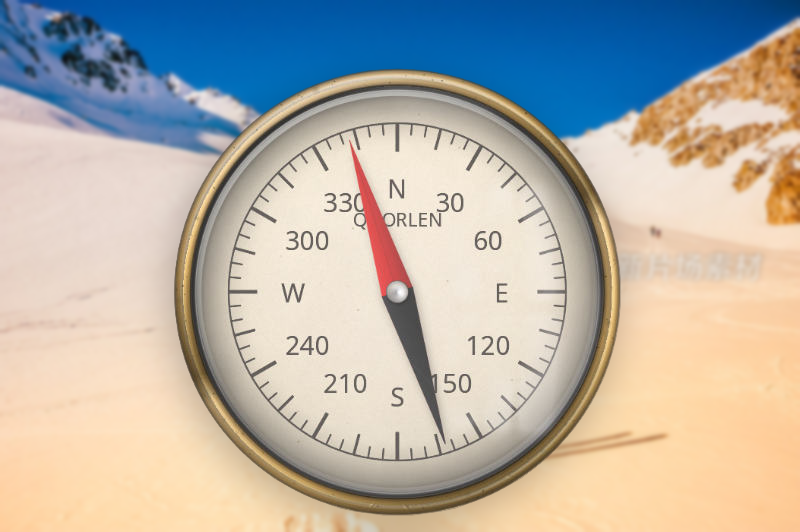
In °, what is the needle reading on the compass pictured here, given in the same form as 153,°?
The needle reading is 342.5,°
